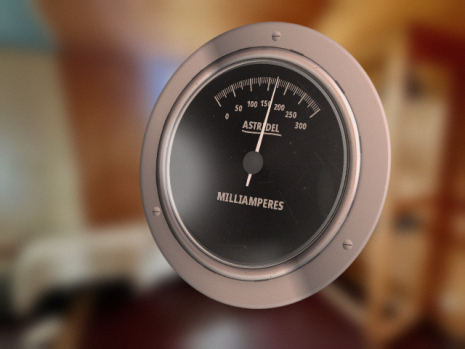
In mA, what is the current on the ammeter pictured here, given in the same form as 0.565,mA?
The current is 175,mA
